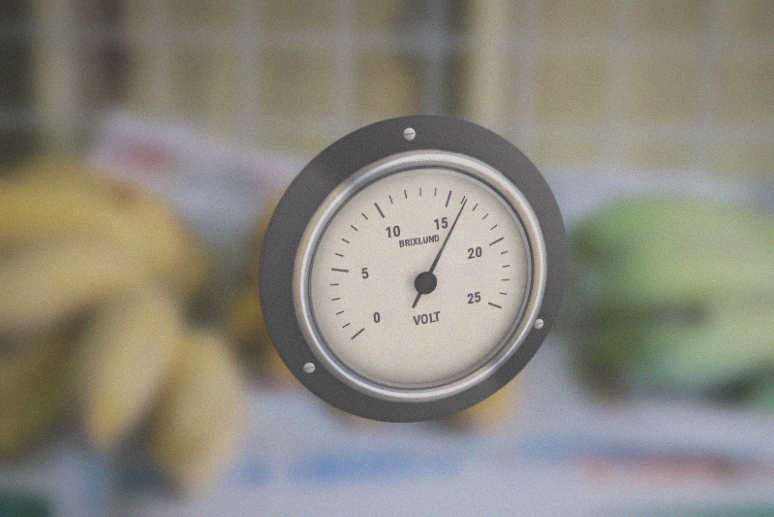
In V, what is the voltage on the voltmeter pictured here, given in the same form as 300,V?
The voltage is 16,V
